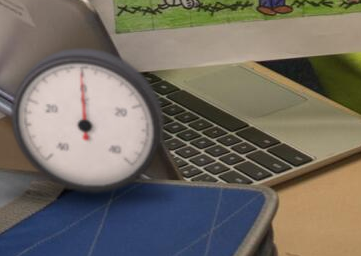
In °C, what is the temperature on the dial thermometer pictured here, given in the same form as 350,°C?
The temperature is 0,°C
